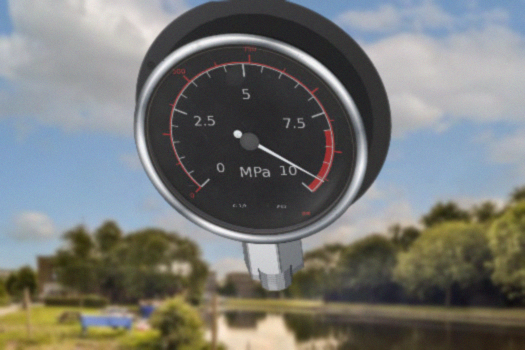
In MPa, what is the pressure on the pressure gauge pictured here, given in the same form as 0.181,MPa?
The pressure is 9.5,MPa
